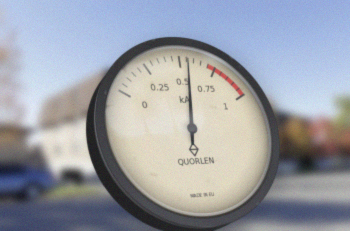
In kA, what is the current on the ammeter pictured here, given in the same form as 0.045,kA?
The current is 0.55,kA
